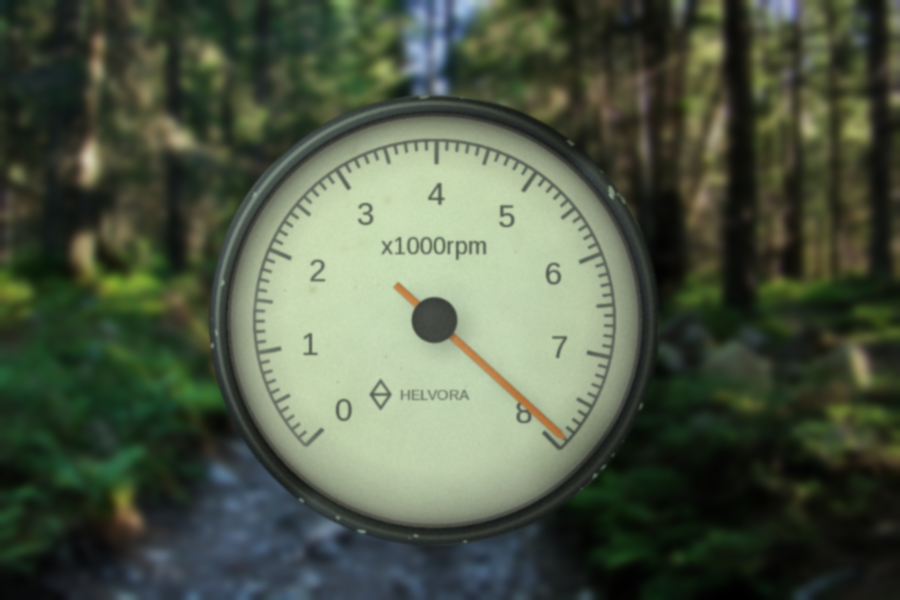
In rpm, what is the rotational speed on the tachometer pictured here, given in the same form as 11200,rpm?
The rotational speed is 7900,rpm
